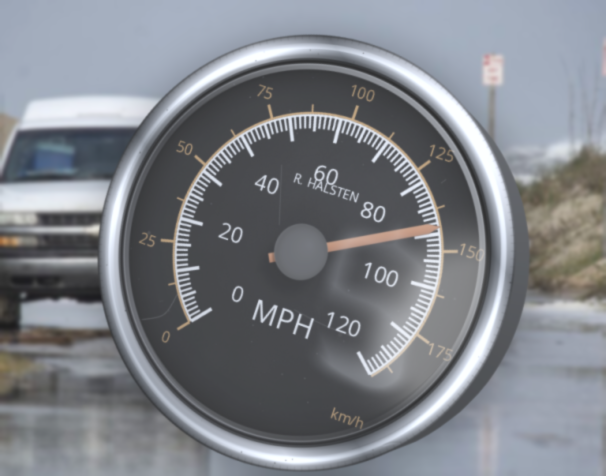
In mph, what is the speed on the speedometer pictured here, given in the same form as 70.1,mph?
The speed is 89,mph
